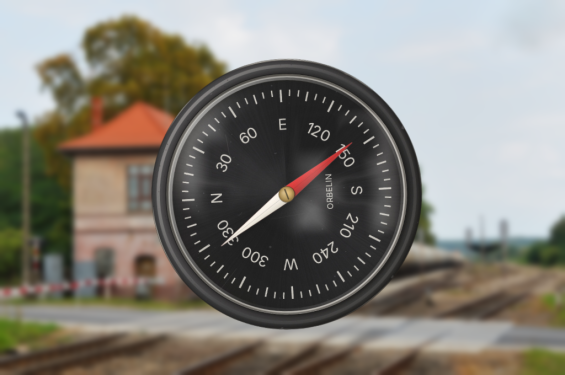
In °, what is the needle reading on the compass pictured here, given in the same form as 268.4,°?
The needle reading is 145,°
